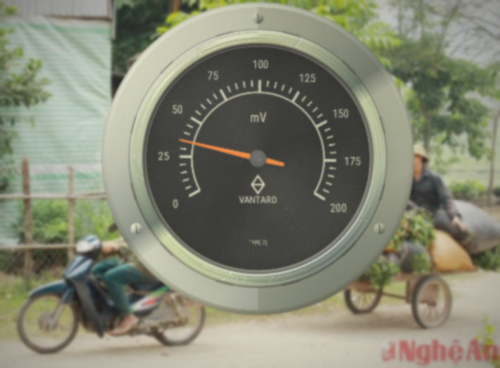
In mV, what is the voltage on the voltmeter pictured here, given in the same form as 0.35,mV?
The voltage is 35,mV
